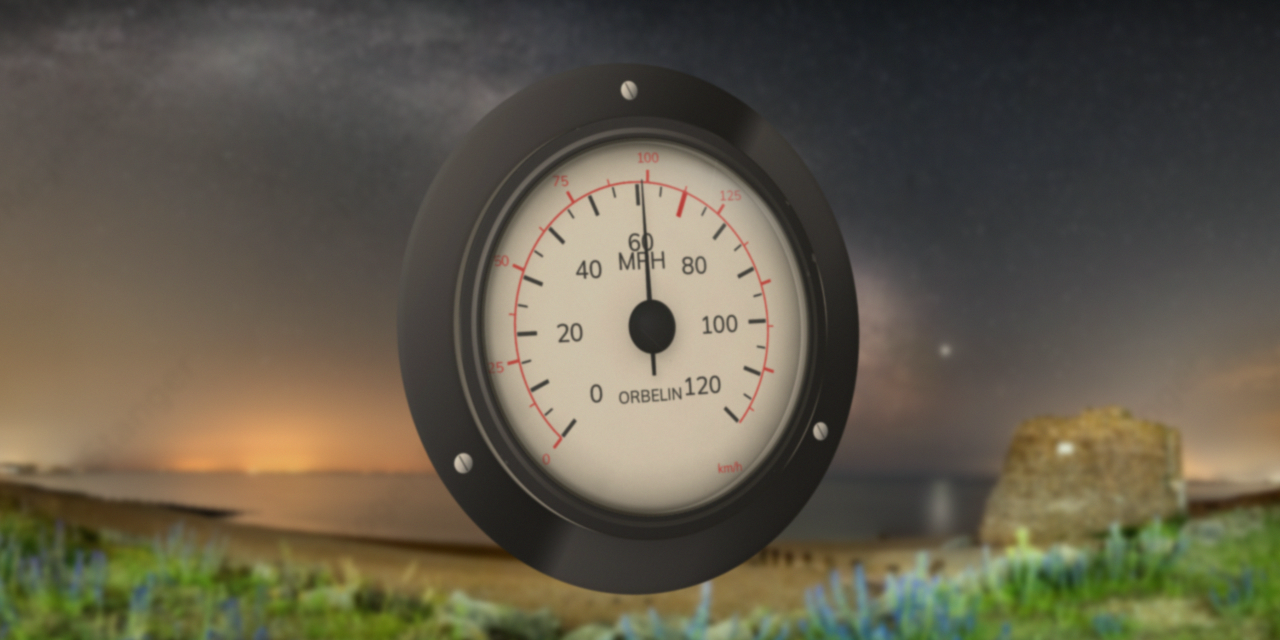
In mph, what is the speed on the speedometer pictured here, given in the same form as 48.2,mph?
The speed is 60,mph
